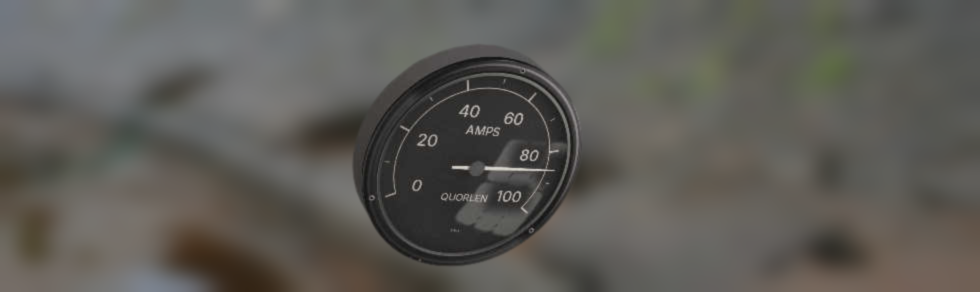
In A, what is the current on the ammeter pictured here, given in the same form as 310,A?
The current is 85,A
